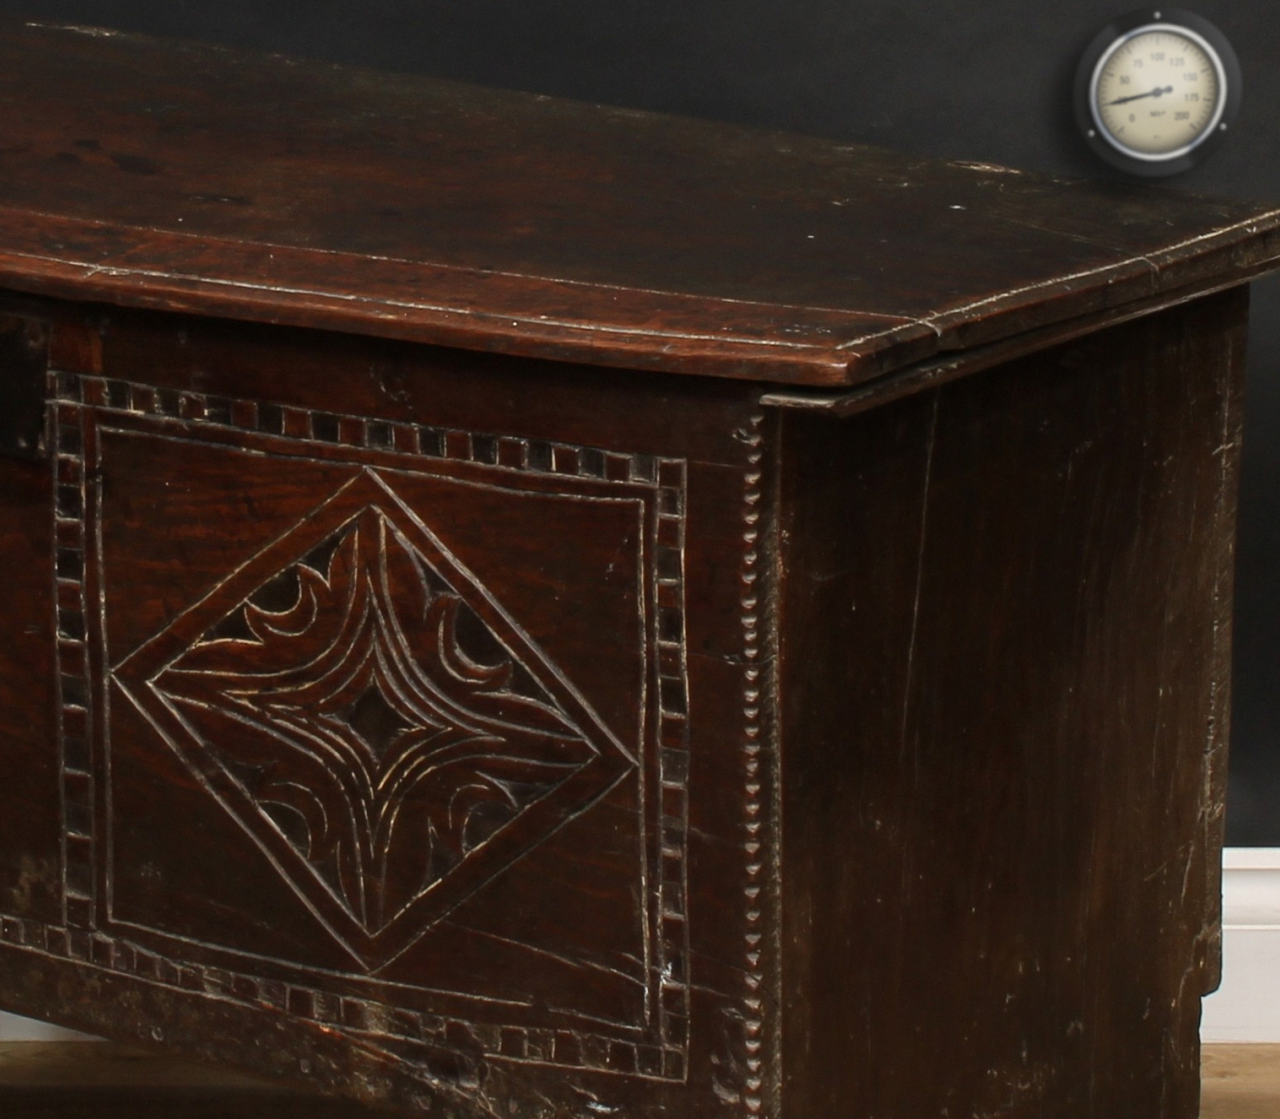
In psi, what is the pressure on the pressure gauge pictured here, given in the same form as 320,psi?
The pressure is 25,psi
